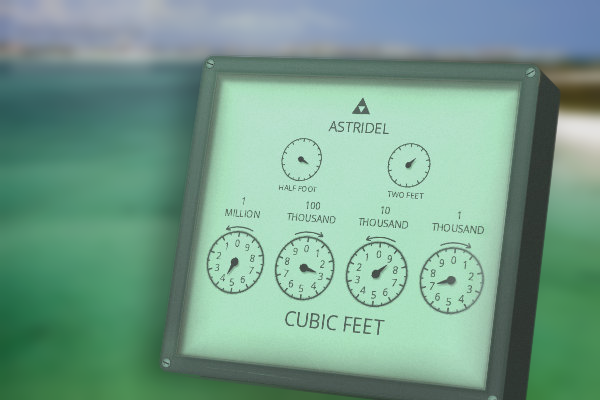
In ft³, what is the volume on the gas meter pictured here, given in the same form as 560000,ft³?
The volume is 428700,ft³
